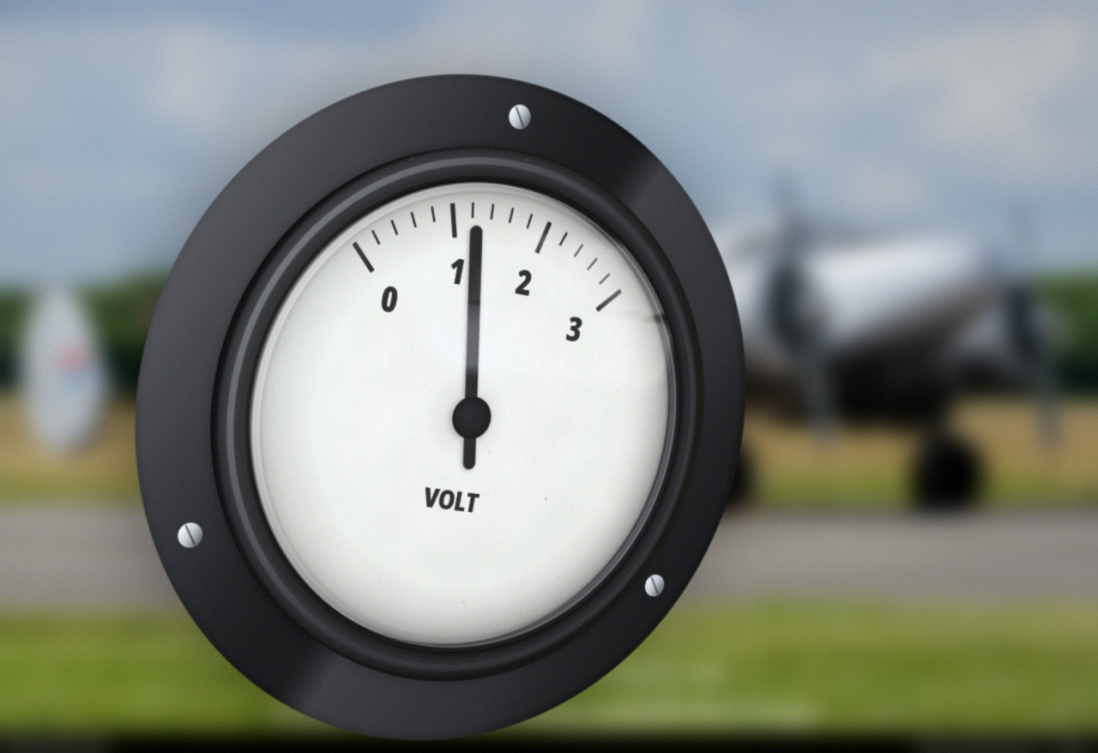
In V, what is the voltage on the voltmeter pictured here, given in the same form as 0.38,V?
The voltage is 1.2,V
